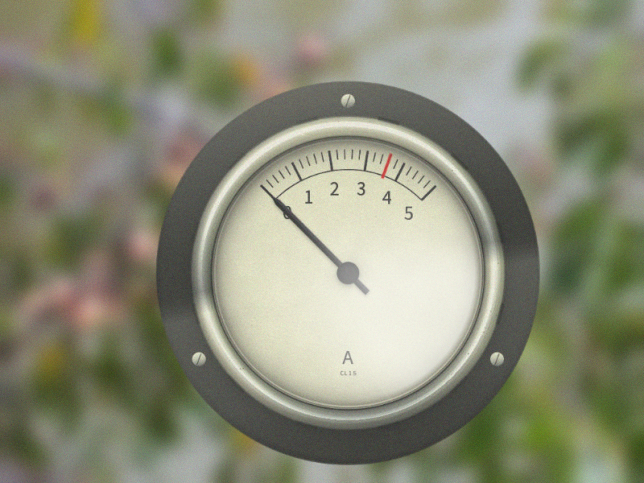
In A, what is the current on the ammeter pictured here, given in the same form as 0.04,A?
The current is 0,A
